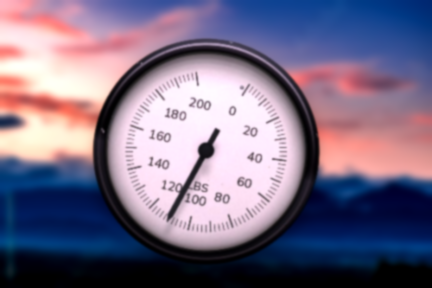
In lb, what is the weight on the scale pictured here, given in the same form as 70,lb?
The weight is 110,lb
